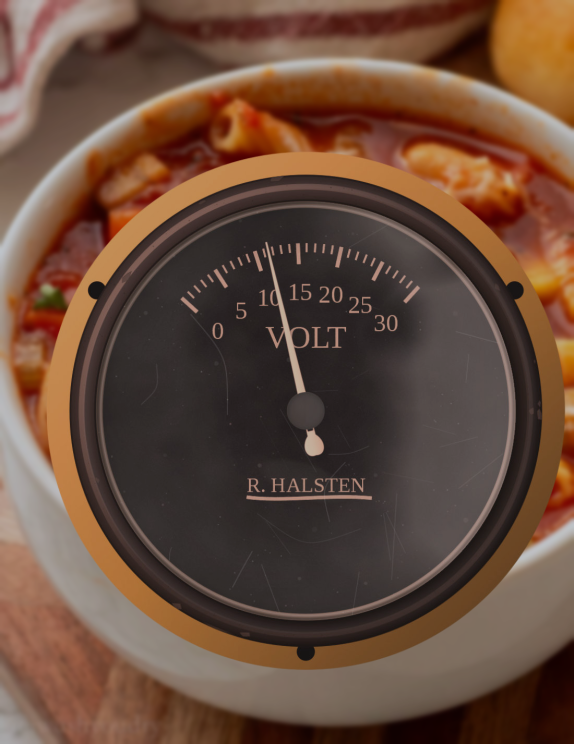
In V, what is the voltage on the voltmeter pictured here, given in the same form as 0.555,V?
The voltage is 11.5,V
